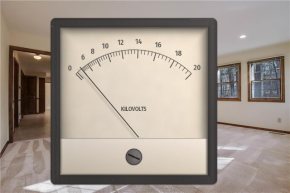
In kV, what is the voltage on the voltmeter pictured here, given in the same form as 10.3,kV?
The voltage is 4,kV
